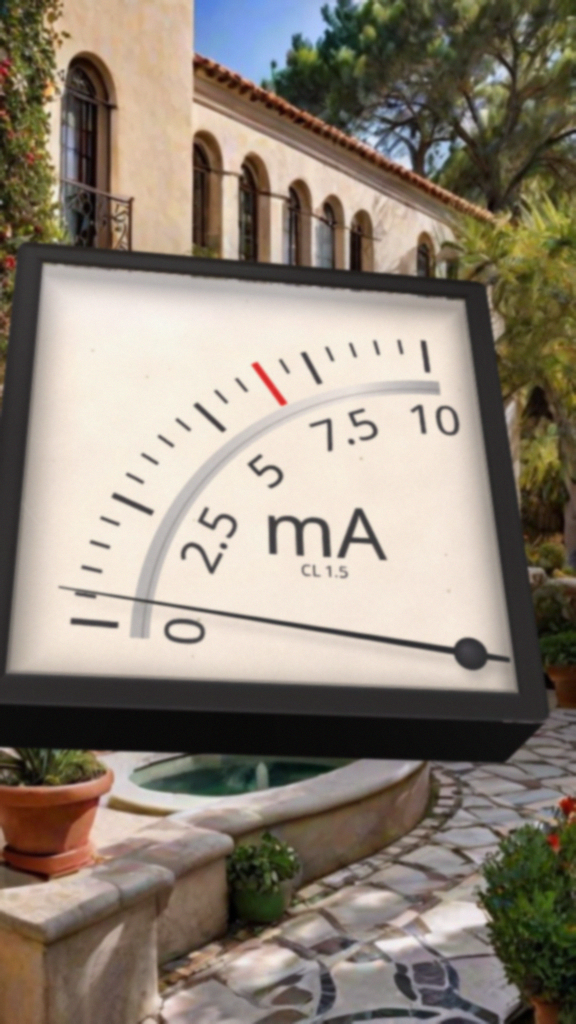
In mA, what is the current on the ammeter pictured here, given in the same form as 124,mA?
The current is 0.5,mA
